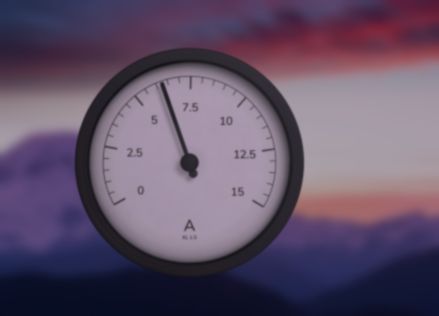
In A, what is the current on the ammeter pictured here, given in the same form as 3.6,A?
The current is 6.25,A
